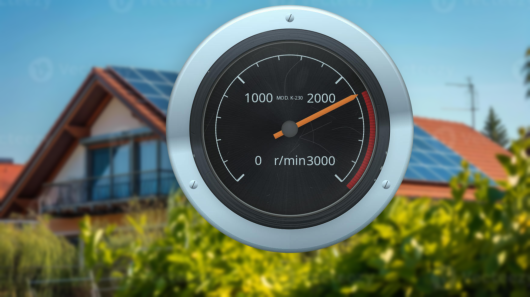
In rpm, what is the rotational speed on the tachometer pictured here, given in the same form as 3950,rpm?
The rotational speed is 2200,rpm
